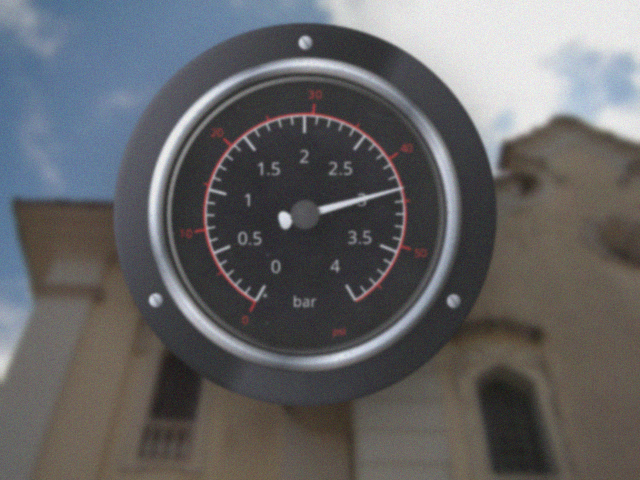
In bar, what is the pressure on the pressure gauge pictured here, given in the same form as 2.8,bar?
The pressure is 3,bar
